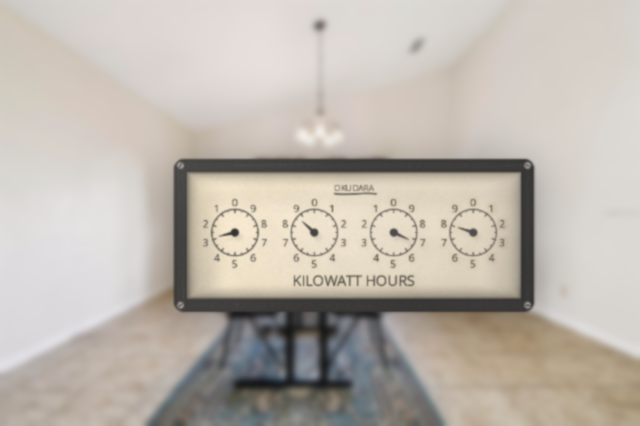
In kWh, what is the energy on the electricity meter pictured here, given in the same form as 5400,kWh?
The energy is 2868,kWh
